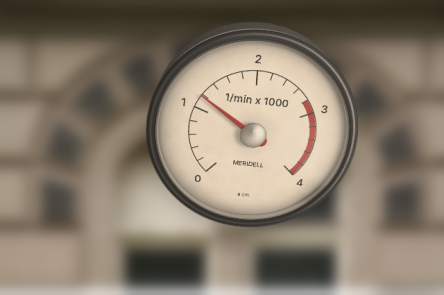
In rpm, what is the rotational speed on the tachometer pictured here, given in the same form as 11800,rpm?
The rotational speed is 1200,rpm
